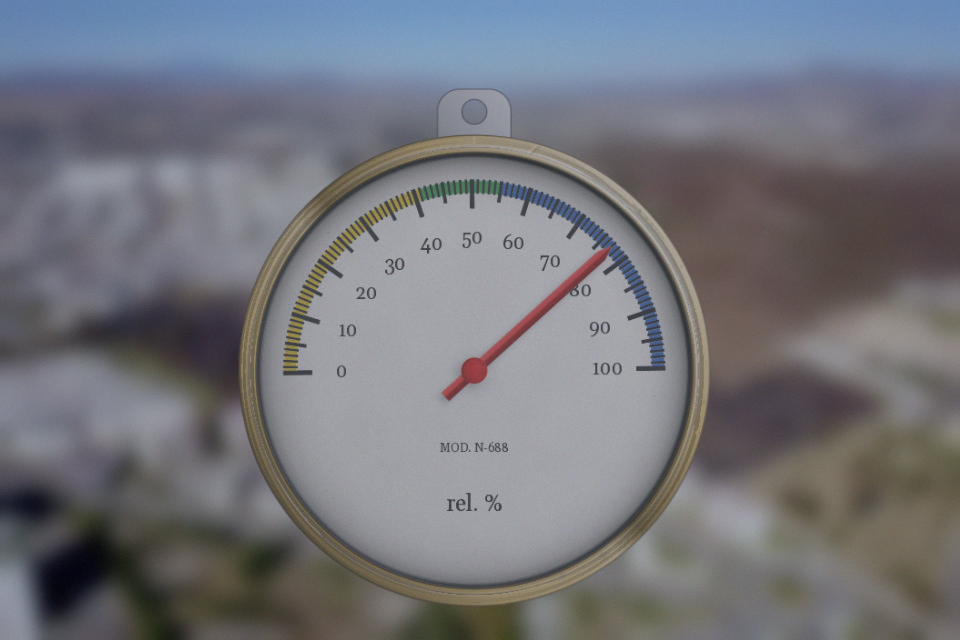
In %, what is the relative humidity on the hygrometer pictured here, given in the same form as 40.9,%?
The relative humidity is 77,%
